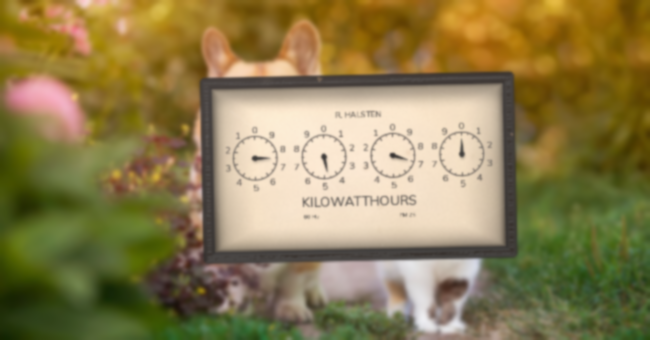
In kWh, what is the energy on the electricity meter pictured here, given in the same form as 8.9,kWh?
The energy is 7470,kWh
